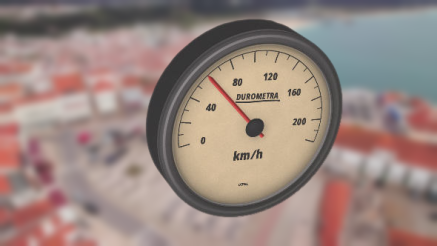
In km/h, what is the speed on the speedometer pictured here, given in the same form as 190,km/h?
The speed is 60,km/h
